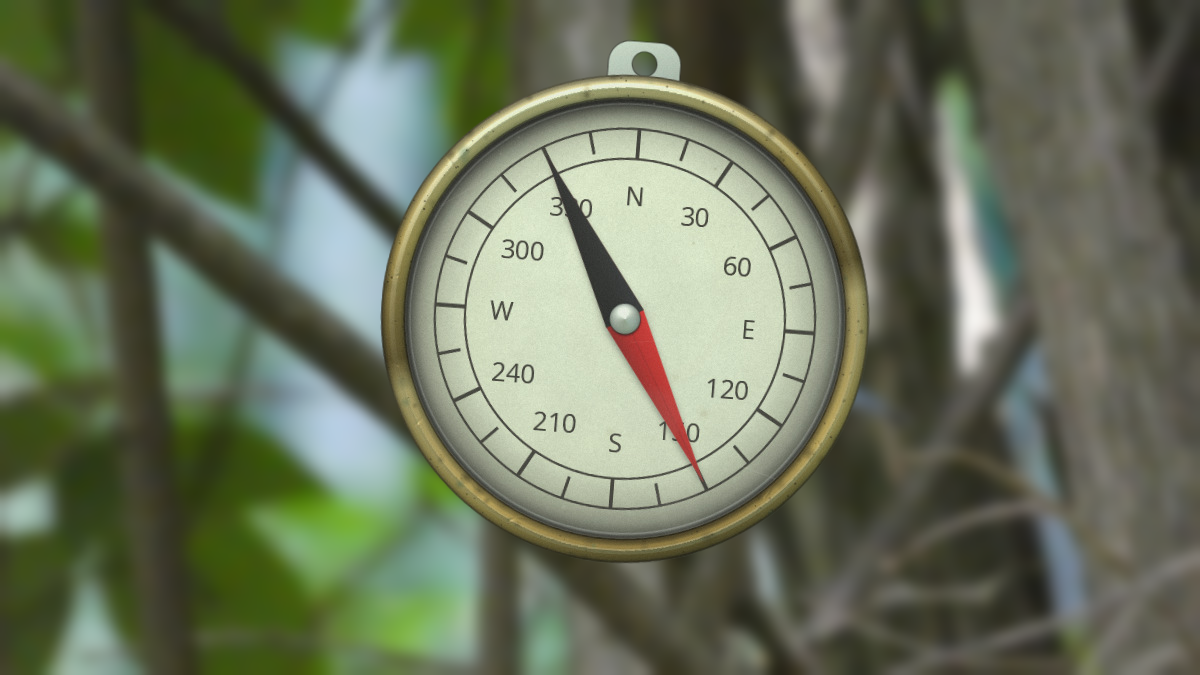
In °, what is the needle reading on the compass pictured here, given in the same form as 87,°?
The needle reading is 150,°
